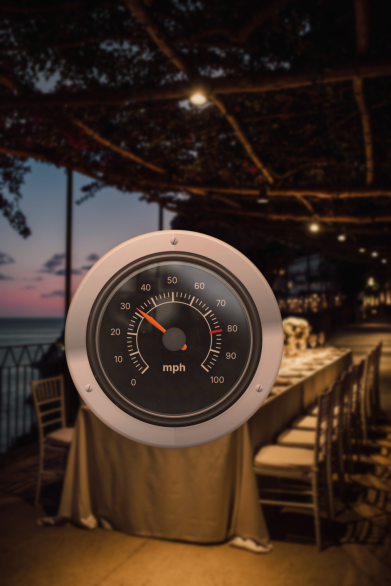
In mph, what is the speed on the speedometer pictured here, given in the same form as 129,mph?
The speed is 32,mph
